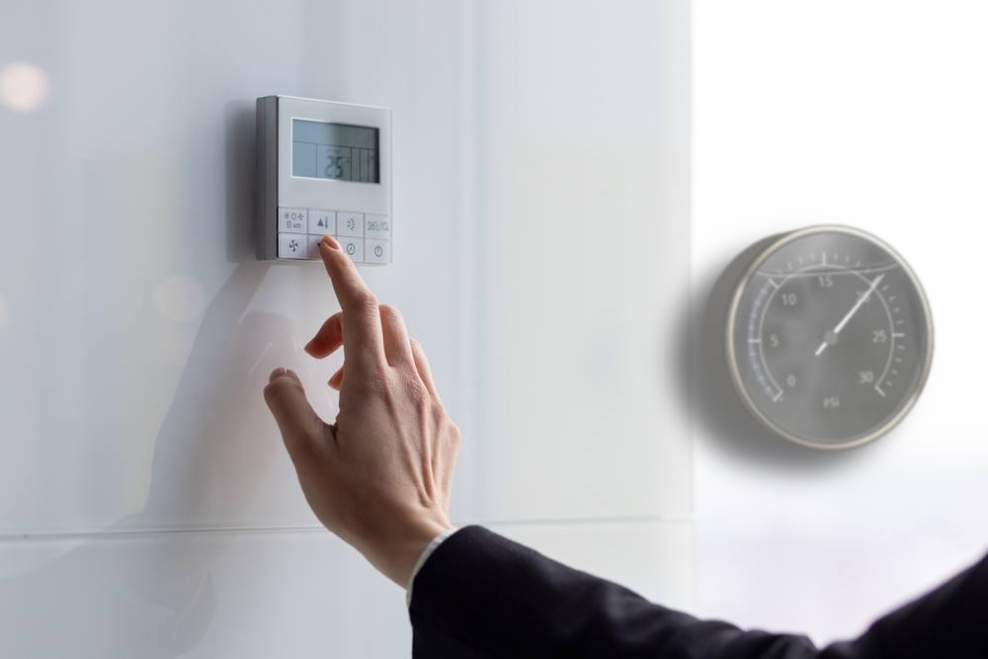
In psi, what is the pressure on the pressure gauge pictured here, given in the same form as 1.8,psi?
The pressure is 20,psi
